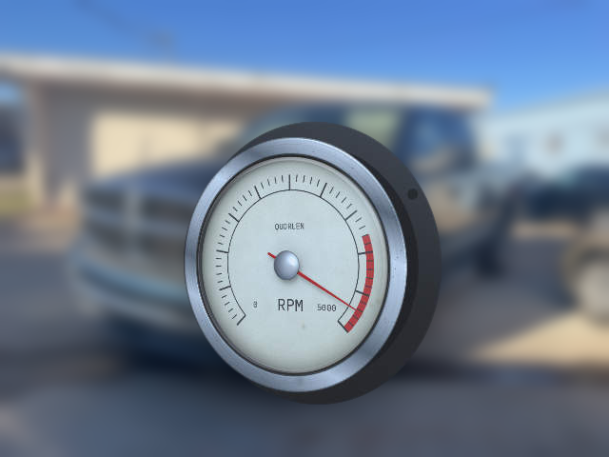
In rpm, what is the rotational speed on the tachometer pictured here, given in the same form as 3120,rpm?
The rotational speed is 4700,rpm
